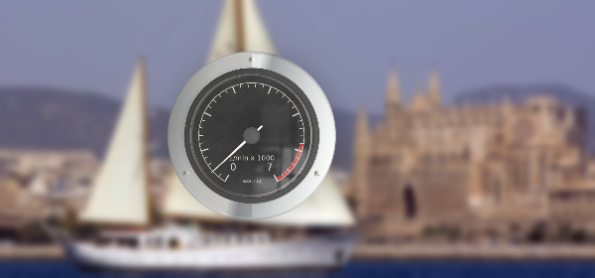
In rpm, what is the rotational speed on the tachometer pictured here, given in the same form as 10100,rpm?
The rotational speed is 400,rpm
